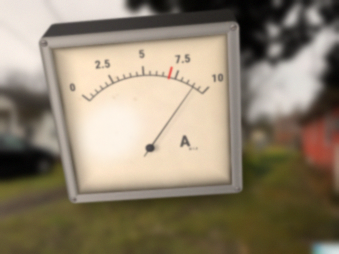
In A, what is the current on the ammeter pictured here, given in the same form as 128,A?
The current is 9,A
